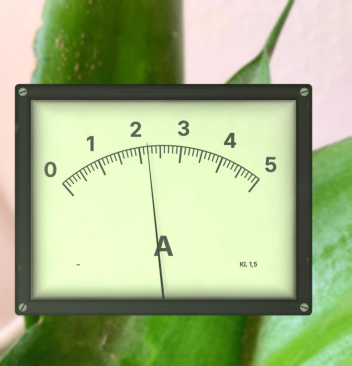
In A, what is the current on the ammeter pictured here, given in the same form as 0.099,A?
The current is 2.2,A
